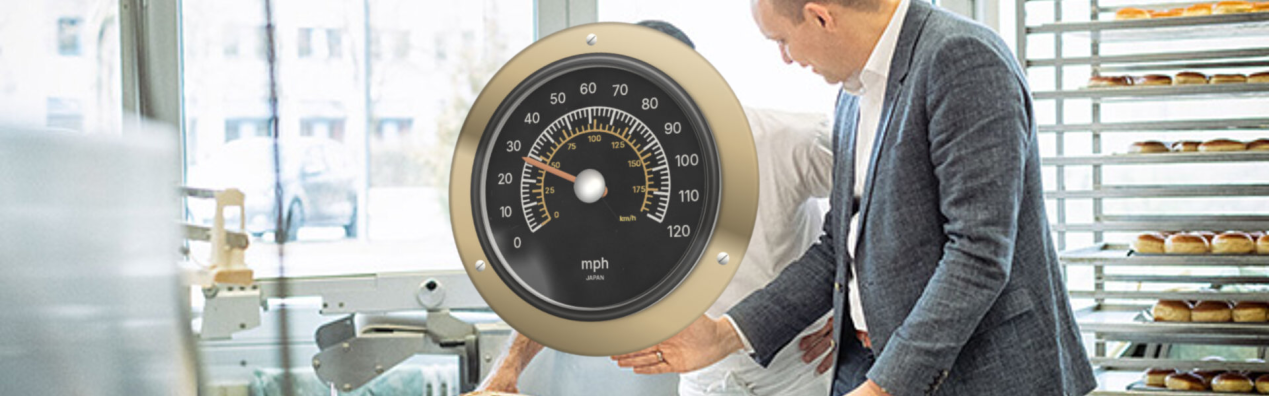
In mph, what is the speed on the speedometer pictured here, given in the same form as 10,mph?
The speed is 28,mph
